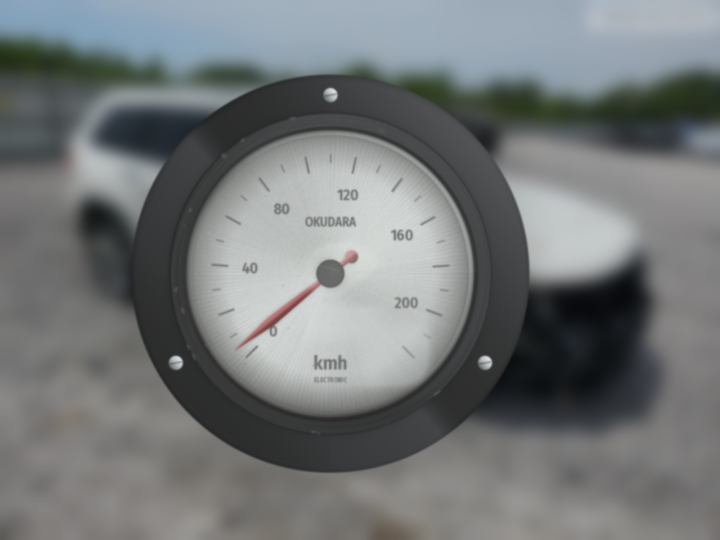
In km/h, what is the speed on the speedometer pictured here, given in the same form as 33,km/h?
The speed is 5,km/h
